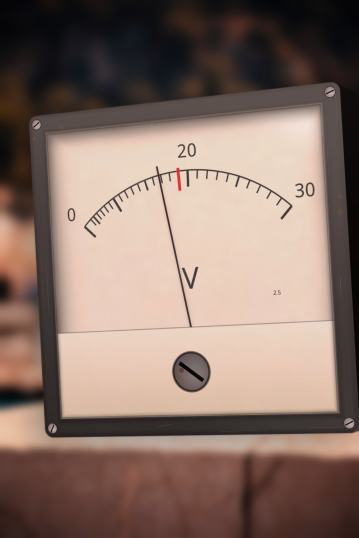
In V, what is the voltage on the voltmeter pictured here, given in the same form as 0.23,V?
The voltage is 17,V
